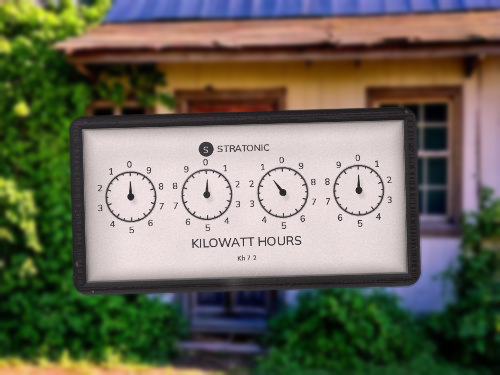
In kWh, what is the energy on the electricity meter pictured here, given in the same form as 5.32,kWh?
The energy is 10,kWh
